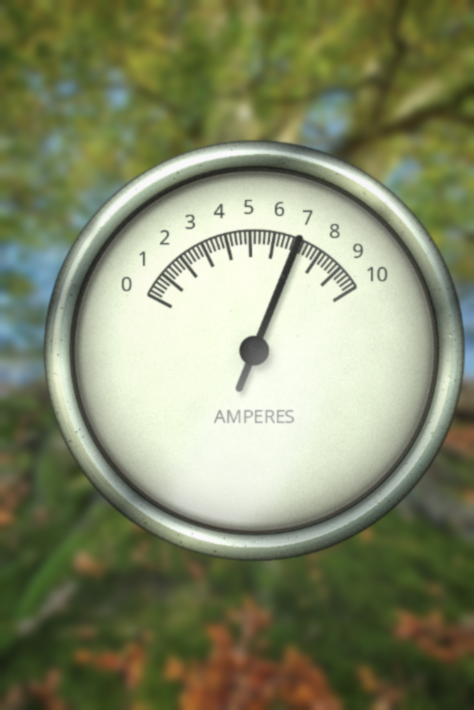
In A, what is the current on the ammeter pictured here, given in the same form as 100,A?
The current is 7,A
